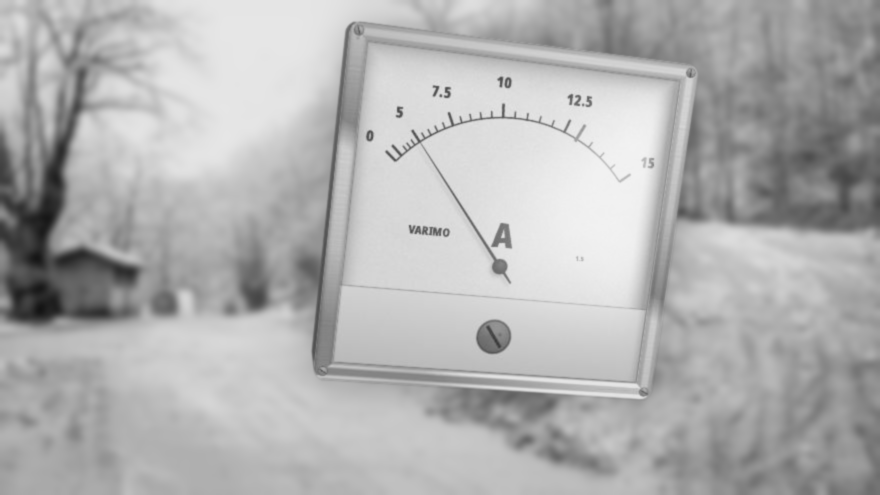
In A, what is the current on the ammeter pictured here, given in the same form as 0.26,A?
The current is 5,A
